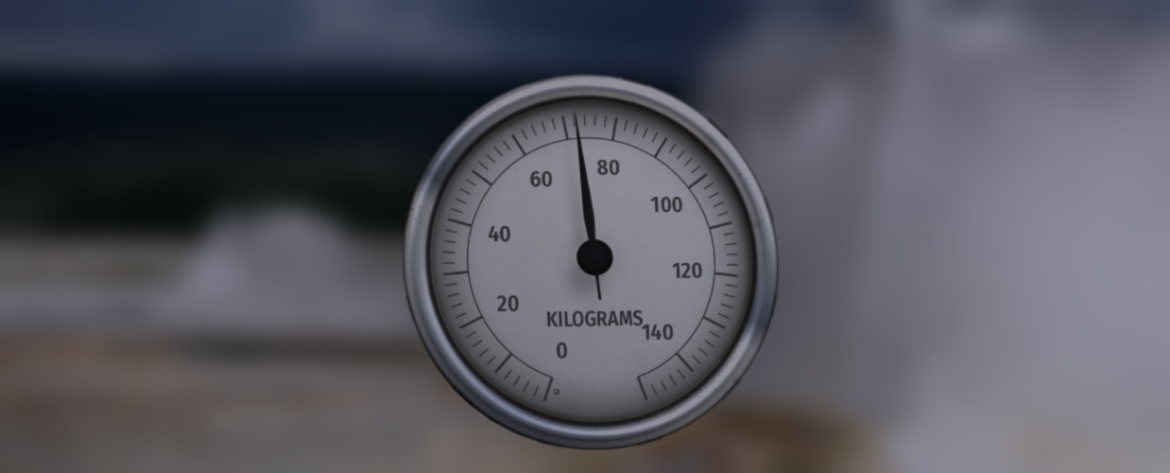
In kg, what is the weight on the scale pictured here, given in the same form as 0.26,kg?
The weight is 72,kg
